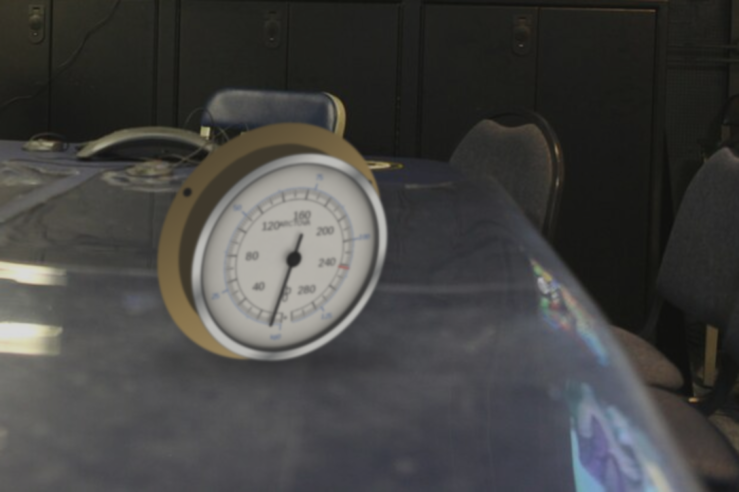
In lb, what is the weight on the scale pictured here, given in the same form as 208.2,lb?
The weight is 10,lb
